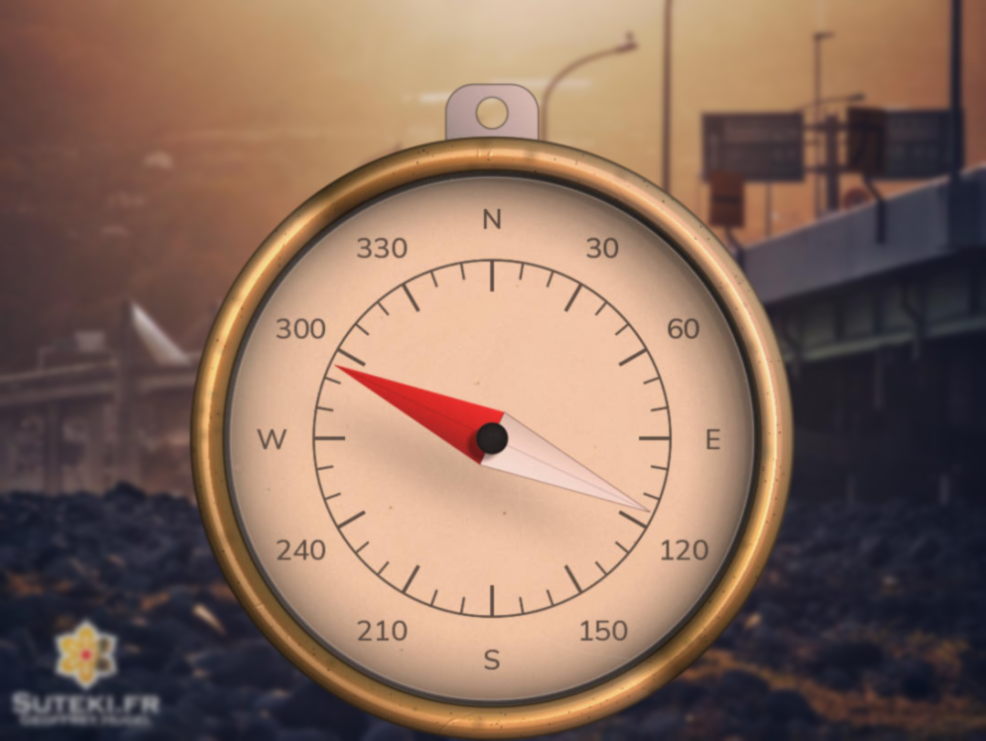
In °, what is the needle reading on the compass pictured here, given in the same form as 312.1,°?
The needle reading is 295,°
